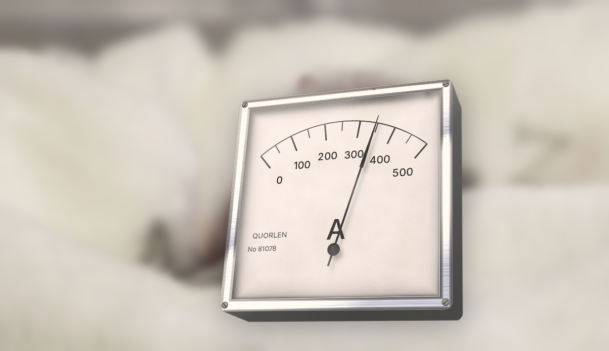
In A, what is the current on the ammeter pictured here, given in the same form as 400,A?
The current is 350,A
